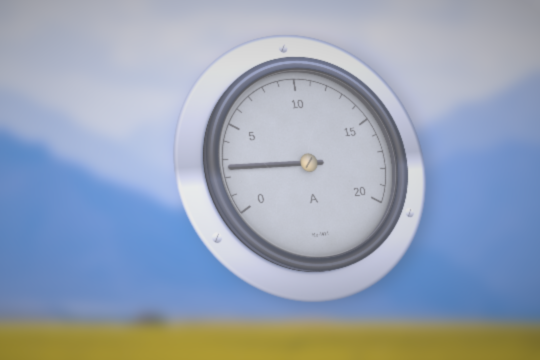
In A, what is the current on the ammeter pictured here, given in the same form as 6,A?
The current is 2.5,A
